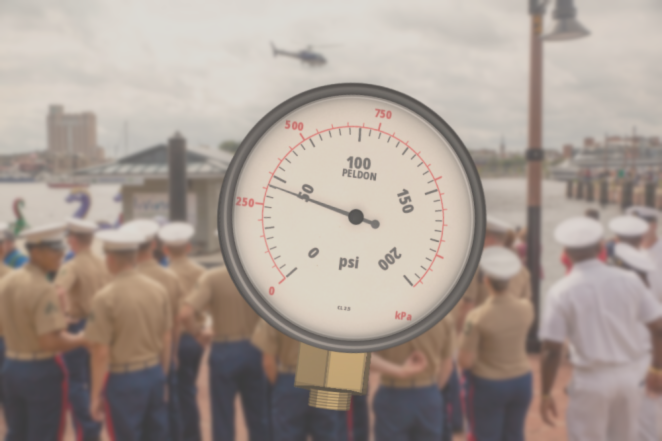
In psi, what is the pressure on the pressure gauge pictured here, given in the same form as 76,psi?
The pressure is 45,psi
